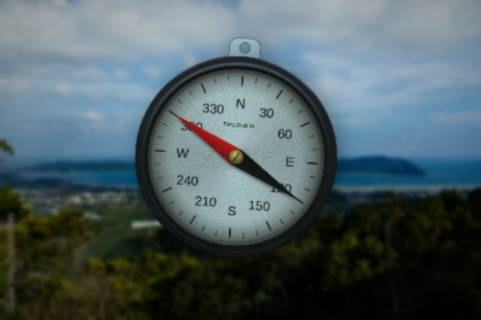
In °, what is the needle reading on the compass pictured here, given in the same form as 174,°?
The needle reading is 300,°
